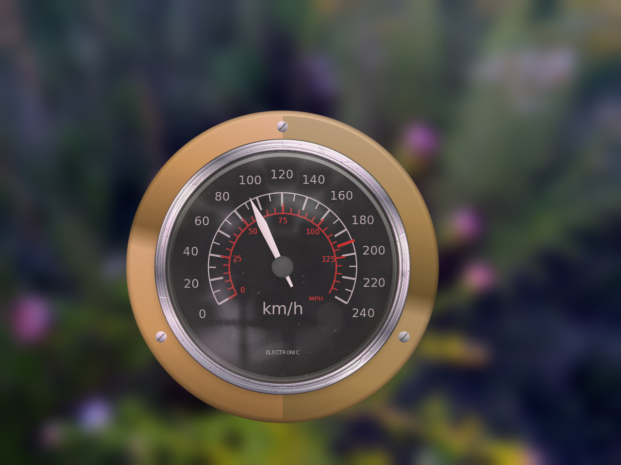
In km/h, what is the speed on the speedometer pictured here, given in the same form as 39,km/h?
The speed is 95,km/h
